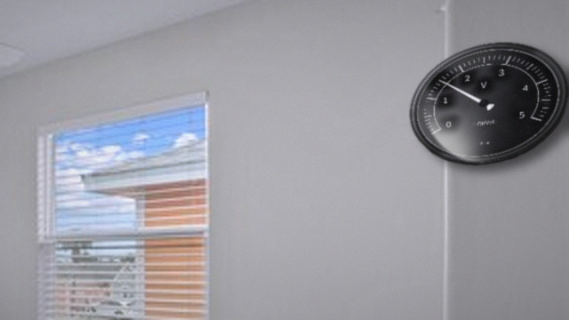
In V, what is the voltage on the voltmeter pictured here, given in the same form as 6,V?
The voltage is 1.5,V
